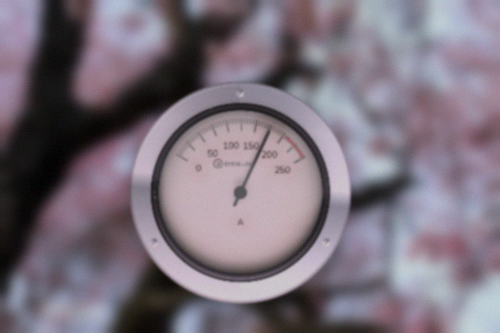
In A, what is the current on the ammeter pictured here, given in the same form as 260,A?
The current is 175,A
